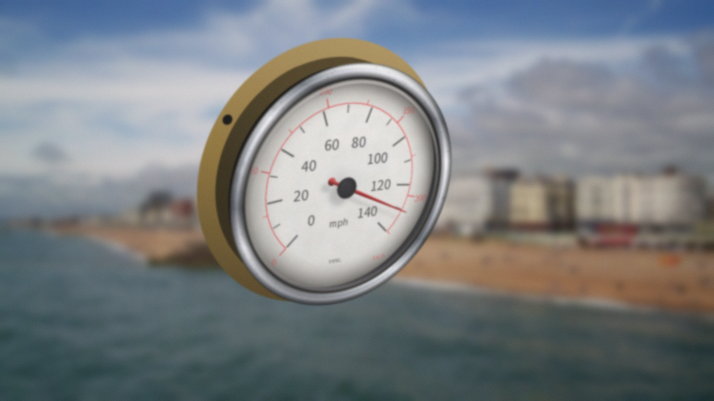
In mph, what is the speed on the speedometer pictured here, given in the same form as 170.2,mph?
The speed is 130,mph
